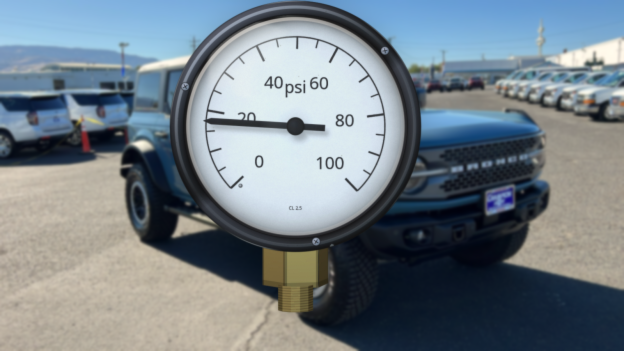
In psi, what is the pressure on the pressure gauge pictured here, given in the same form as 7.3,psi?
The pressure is 17.5,psi
